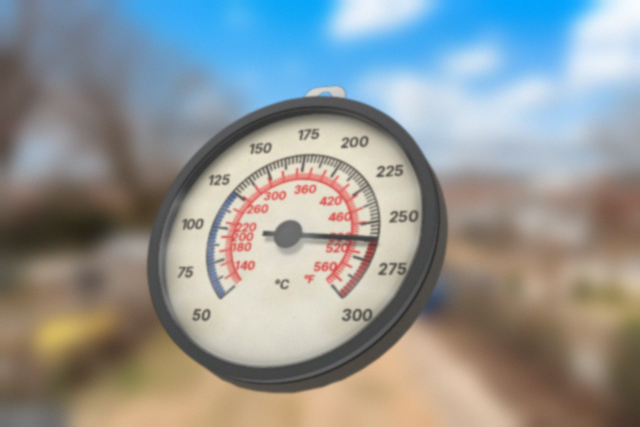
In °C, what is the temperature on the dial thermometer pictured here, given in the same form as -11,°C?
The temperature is 262.5,°C
